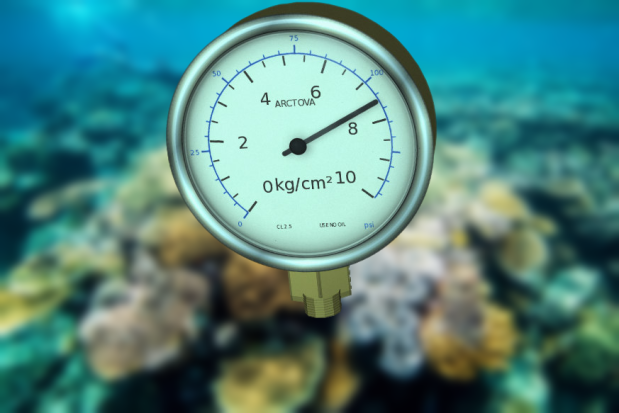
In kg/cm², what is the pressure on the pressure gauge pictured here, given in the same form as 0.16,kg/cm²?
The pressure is 7.5,kg/cm²
